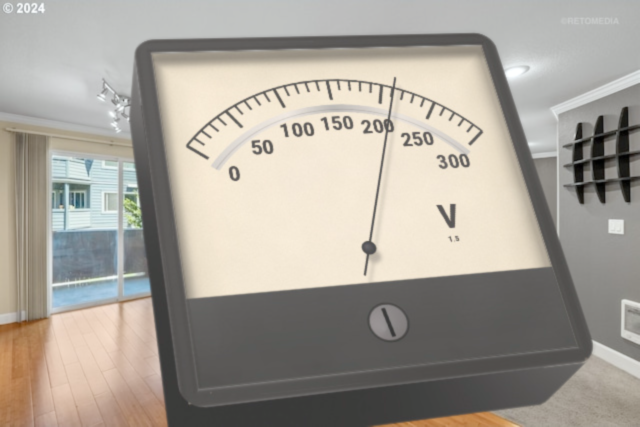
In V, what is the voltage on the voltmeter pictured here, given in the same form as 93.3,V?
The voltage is 210,V
